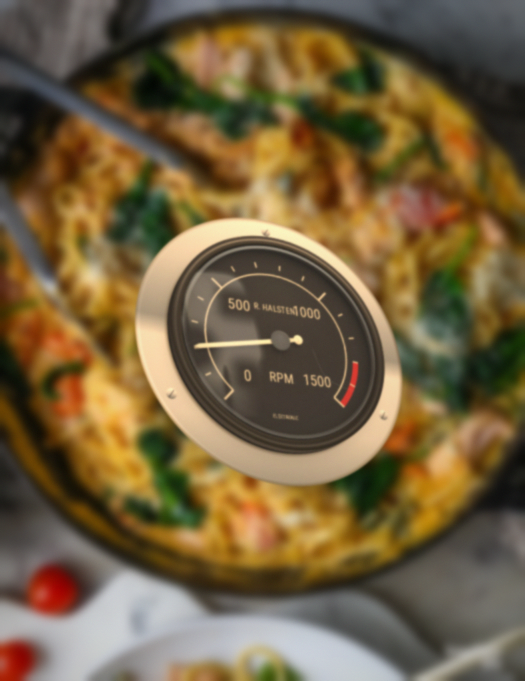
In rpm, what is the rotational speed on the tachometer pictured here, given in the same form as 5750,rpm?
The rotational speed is 200,rpm
